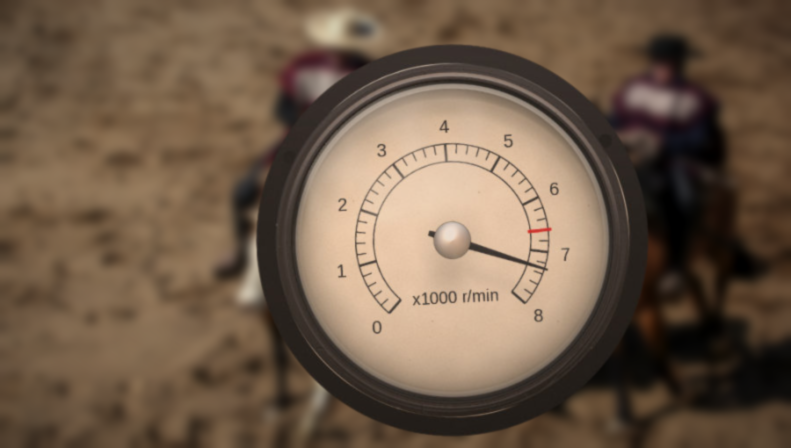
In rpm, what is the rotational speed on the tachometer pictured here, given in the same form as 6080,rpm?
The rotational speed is 7300,rpm
